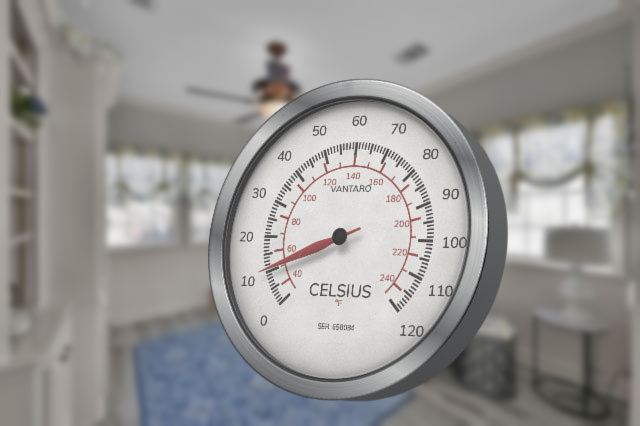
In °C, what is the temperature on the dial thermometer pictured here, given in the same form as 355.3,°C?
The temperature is 10,°C
